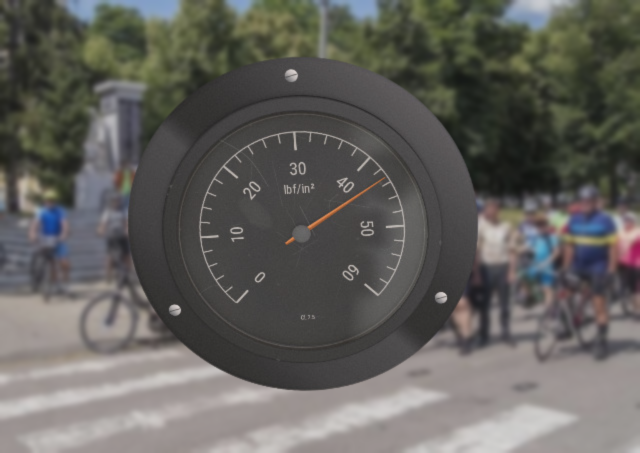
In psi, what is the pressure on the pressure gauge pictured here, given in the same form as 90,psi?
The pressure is 43,psi
